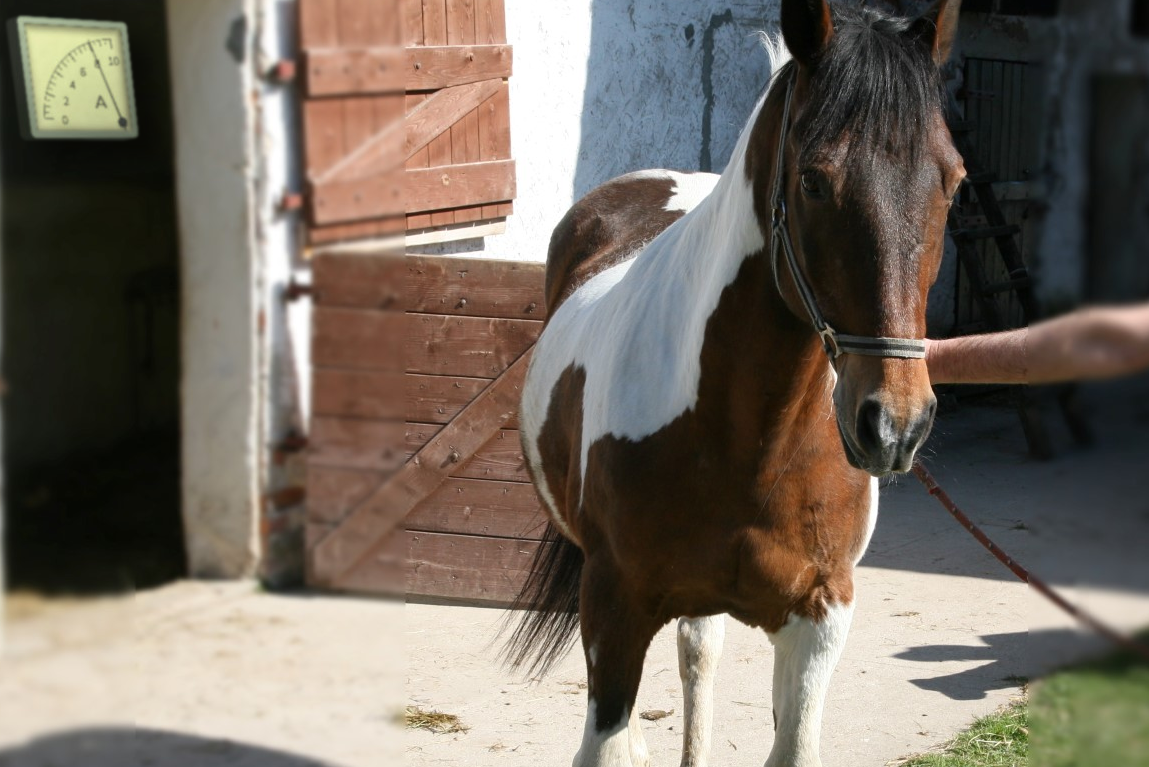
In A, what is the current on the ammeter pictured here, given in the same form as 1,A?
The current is 8,A
